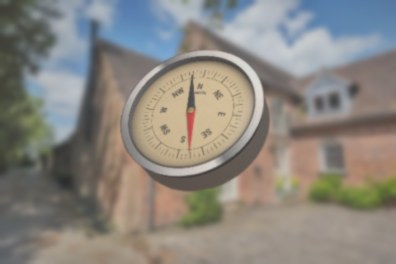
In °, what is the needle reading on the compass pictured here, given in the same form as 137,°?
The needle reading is 165,°
